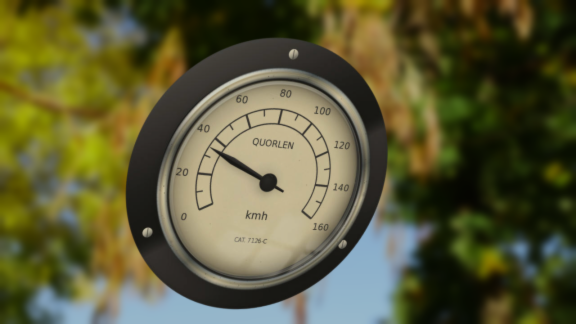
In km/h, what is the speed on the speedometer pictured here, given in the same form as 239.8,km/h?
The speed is 35,km/h
